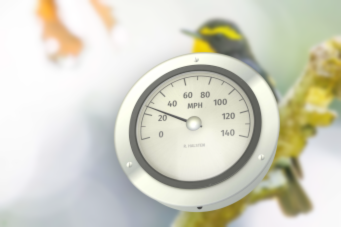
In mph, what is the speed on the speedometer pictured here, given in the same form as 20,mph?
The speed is 25,mph
